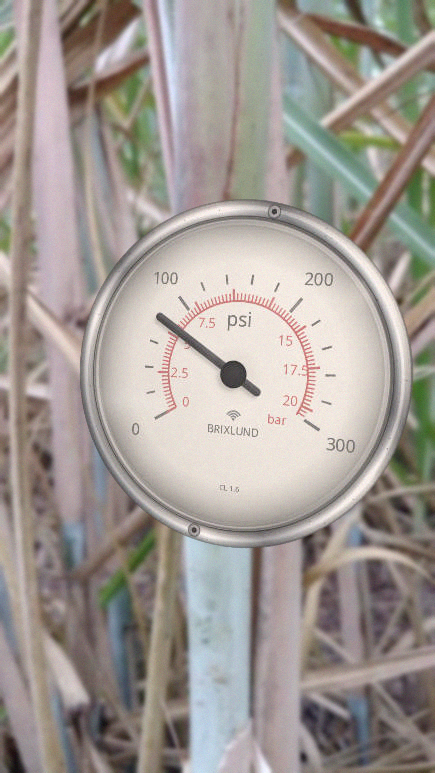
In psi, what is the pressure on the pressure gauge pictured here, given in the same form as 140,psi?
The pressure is 80,psi
